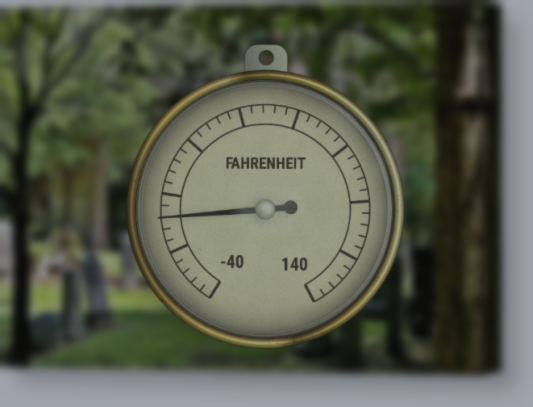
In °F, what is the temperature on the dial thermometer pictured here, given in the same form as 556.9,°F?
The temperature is -8,°F
